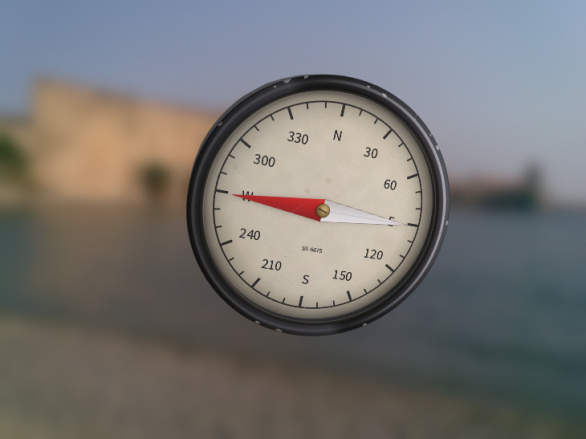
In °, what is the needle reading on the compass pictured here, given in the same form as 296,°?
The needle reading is 270,°
